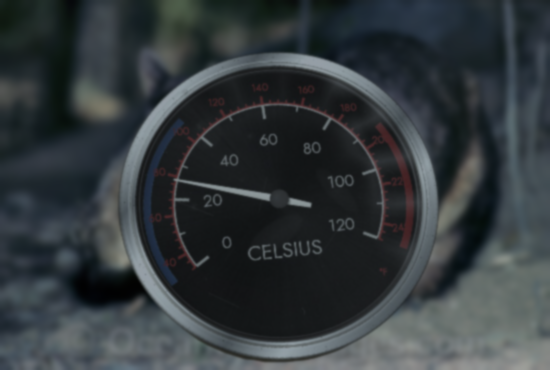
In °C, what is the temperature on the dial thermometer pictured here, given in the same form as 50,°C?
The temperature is 25,°C
